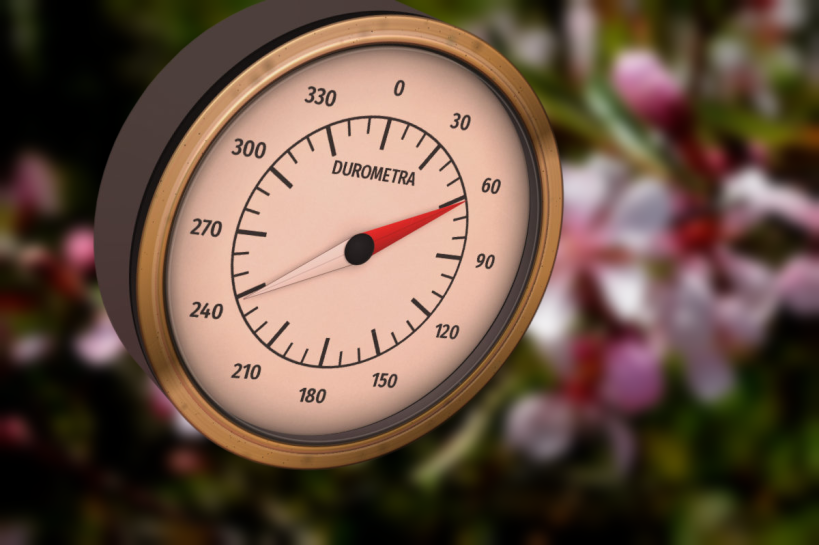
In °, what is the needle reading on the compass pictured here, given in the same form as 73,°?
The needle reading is 60,°
